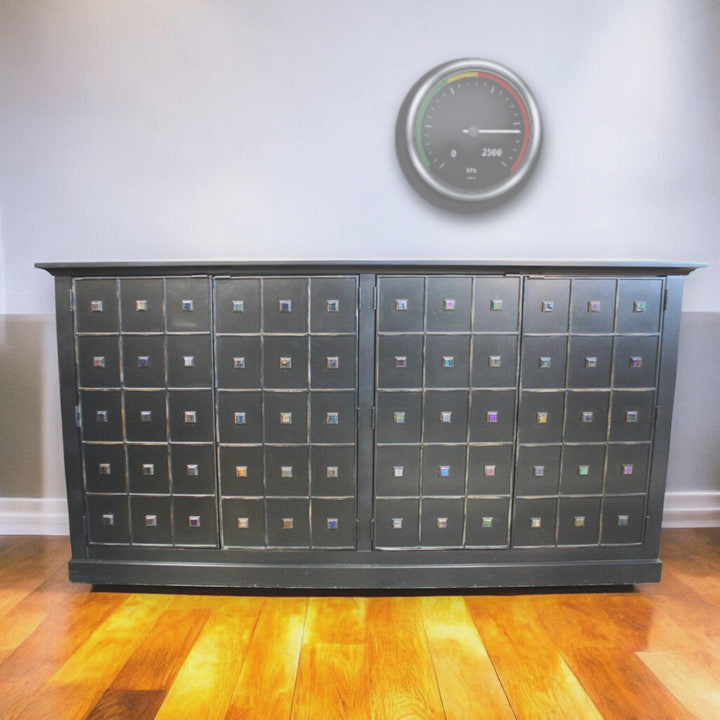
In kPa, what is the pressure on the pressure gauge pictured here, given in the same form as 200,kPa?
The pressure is 2100,kPa
